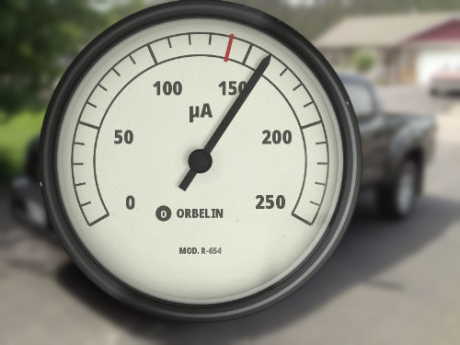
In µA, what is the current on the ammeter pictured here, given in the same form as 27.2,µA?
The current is 160,µA
